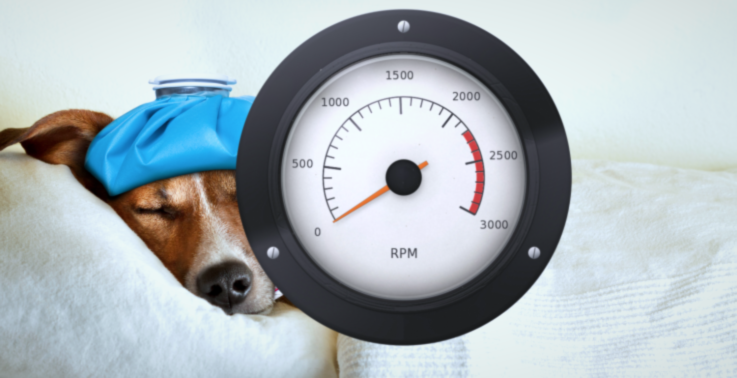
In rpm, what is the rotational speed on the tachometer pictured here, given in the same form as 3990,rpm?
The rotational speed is 0,rpm
